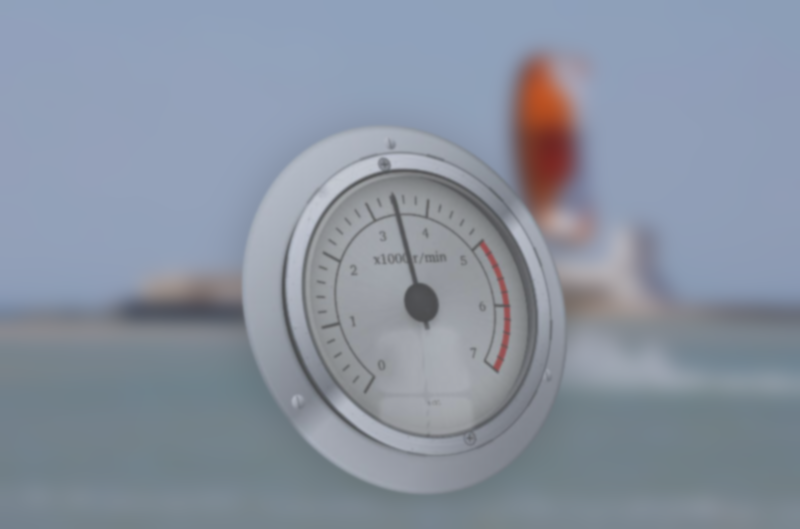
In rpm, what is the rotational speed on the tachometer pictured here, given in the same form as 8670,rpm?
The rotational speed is 3400,rpm
